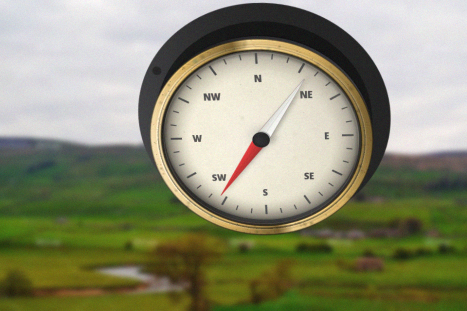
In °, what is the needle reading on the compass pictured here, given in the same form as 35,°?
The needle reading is 215,°
